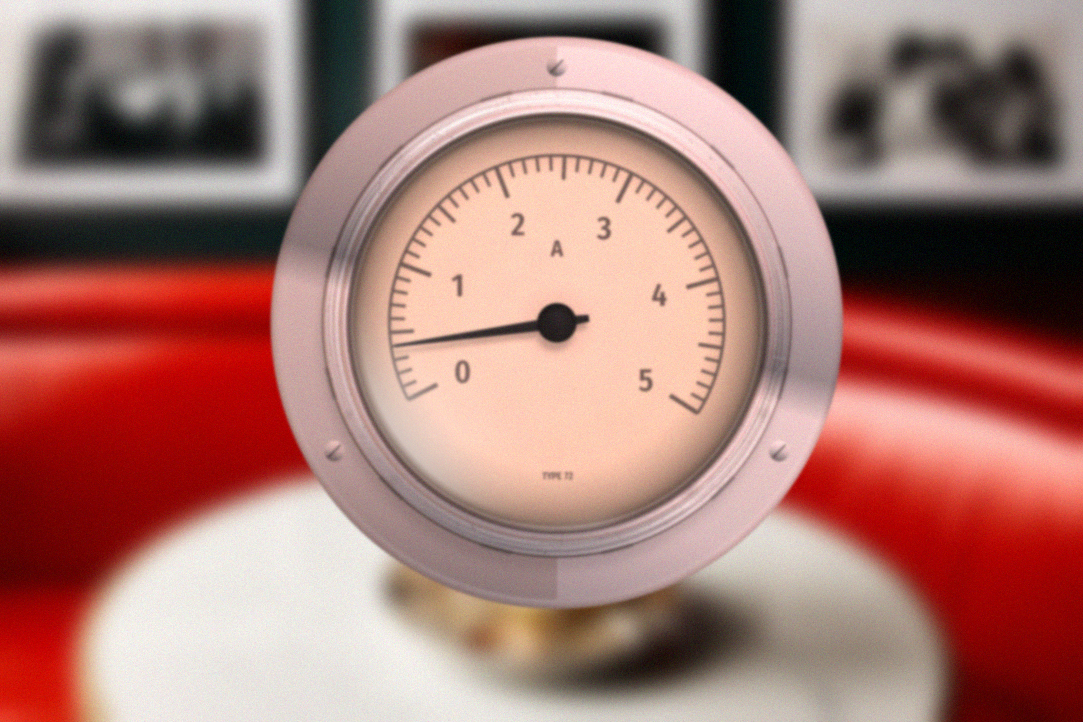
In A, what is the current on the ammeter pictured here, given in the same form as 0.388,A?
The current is 0.4,A
